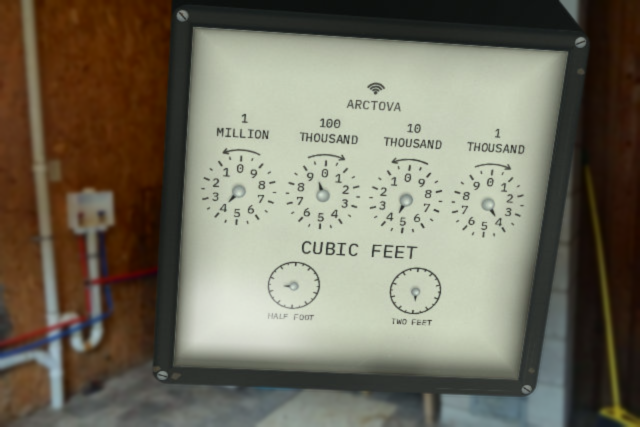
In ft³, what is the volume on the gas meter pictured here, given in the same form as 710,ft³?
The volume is 394400,ft³
